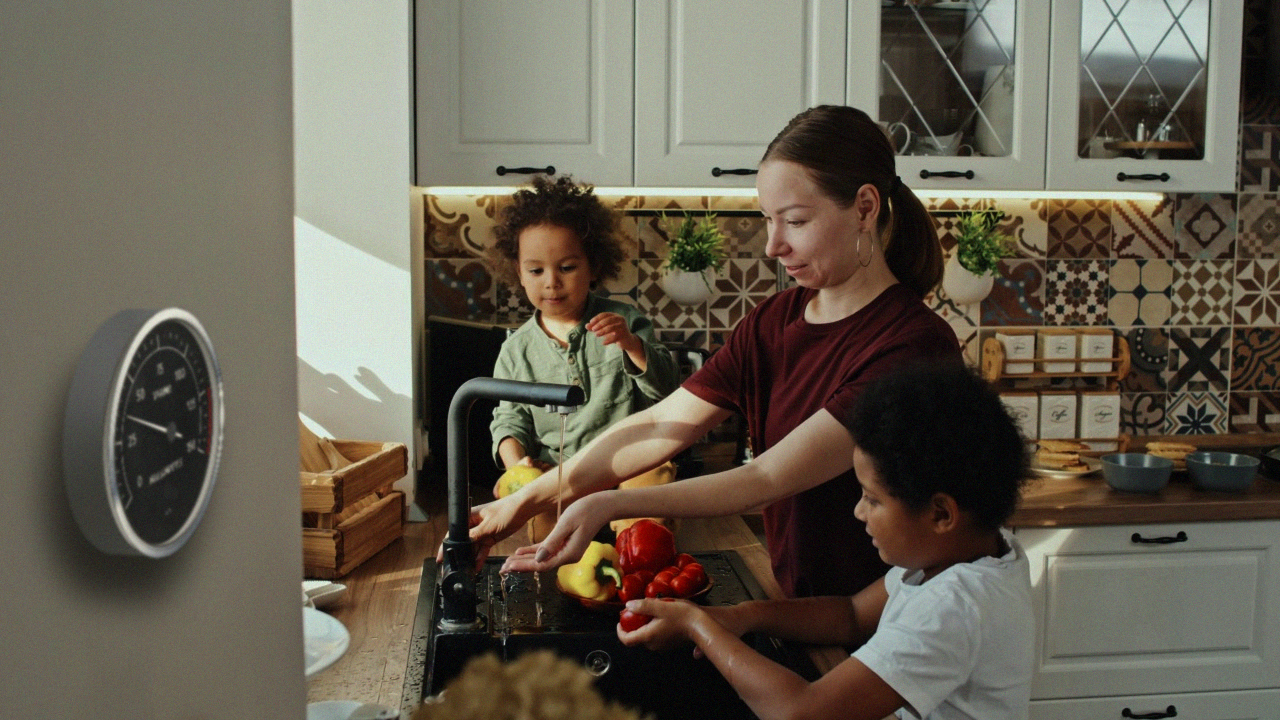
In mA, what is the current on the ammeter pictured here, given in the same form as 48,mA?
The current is 35,mA
